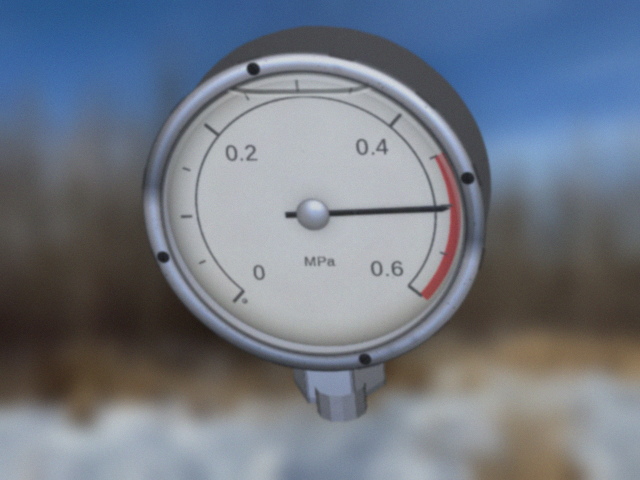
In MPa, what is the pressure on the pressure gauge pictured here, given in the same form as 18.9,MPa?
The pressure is 0.5,MPa
